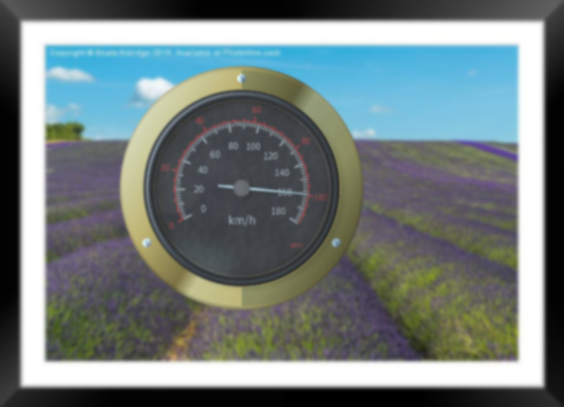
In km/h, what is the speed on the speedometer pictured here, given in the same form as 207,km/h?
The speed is 160,km/h
